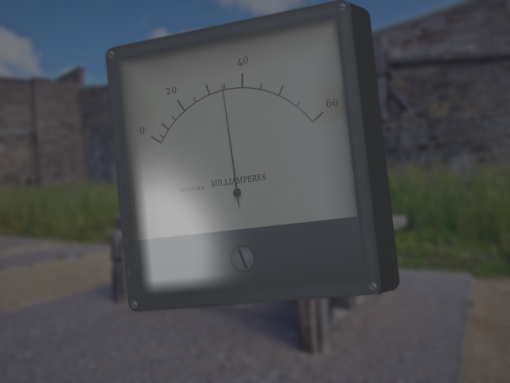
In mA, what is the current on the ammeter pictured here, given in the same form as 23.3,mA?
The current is 35,mA
